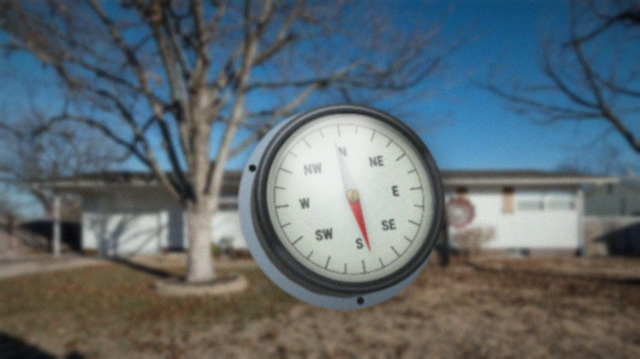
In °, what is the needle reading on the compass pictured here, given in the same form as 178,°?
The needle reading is 172.5,°
